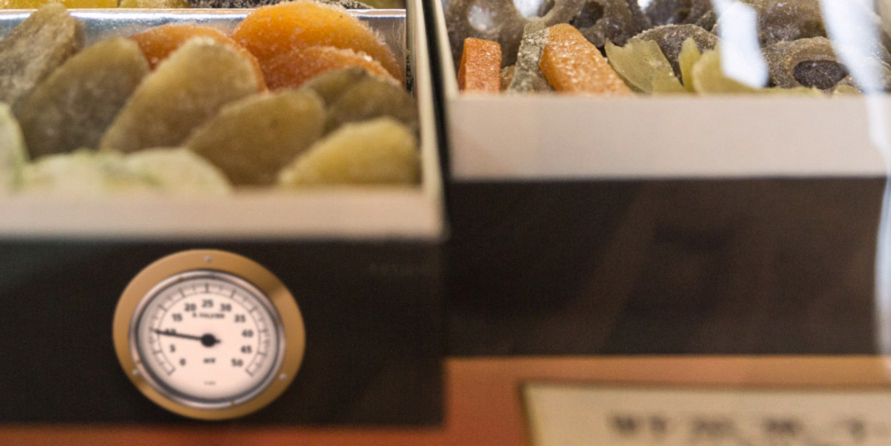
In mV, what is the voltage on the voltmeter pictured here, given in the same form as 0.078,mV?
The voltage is 10,mV
